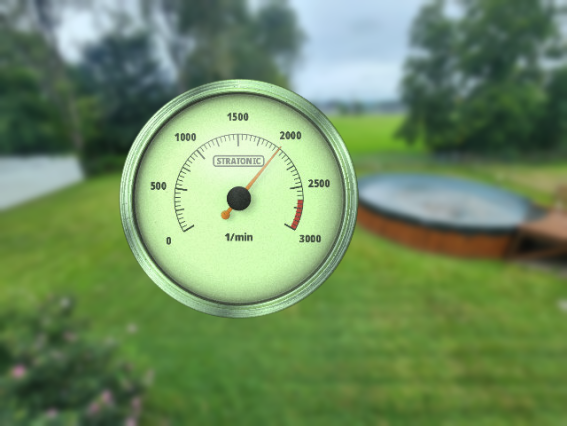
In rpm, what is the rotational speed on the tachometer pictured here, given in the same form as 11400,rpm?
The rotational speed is 2000,rpm
